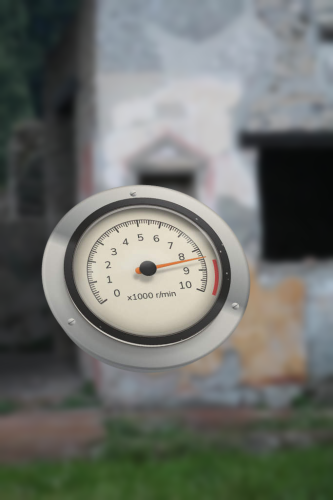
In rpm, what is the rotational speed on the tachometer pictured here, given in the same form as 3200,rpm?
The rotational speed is 8500,rpm
